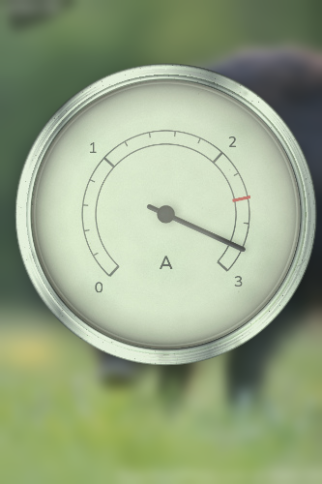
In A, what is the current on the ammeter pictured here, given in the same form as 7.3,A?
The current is 2.8,A
